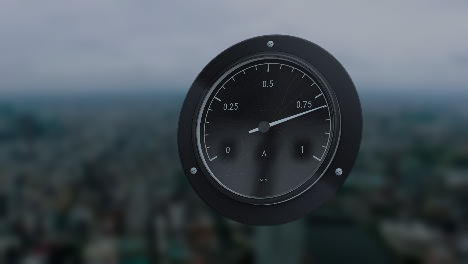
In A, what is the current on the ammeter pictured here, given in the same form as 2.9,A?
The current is 0.8,A
